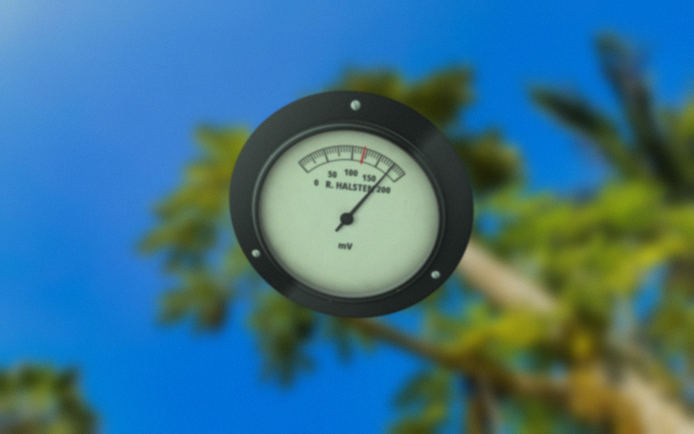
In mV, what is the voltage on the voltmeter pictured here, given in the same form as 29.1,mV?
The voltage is 175,mV
